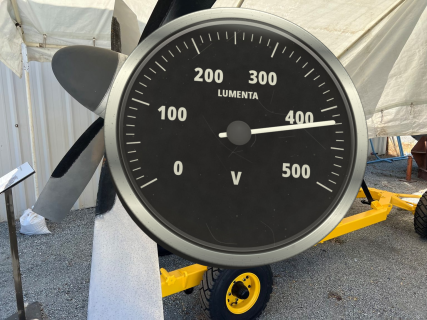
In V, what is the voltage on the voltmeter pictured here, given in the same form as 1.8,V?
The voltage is 420,V
